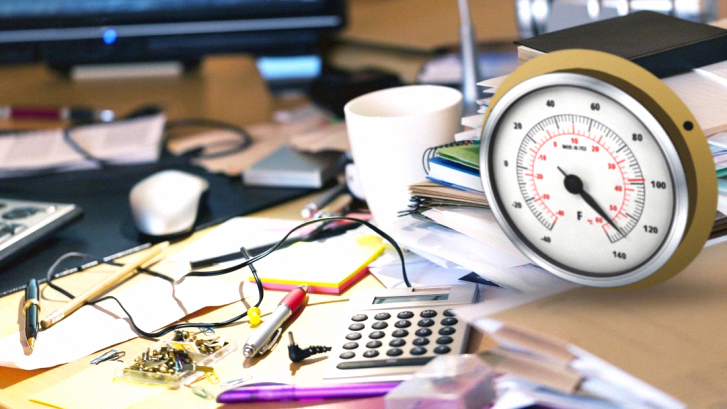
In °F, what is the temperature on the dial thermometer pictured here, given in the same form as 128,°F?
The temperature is 130,°F
